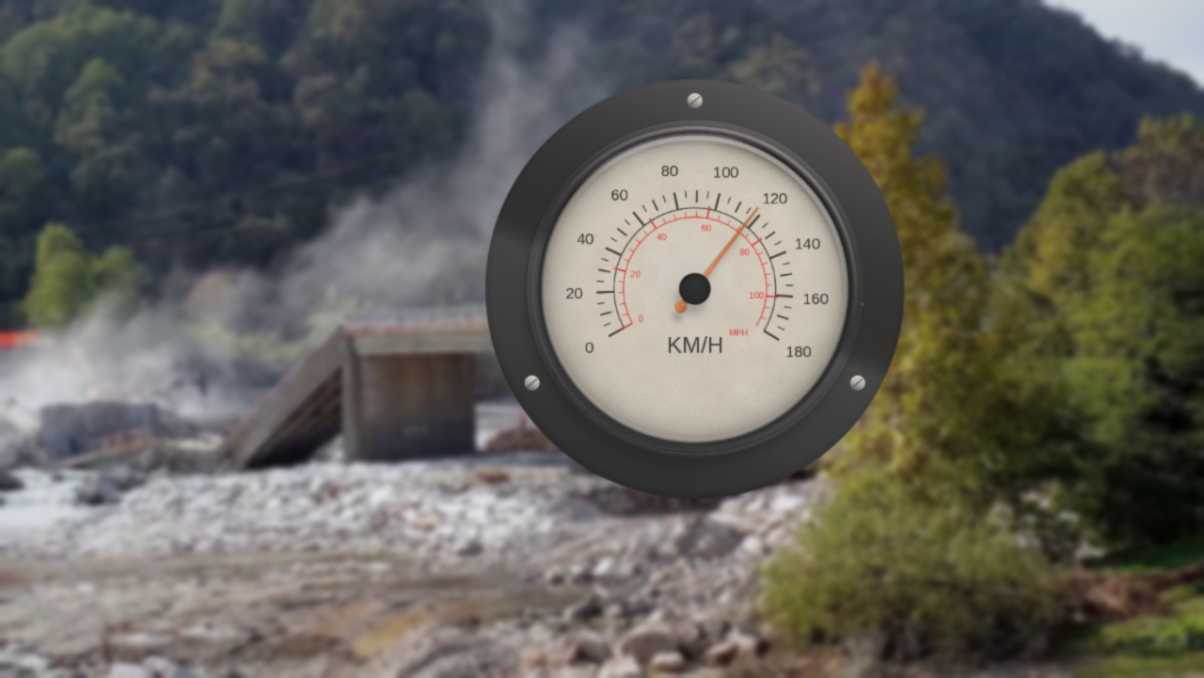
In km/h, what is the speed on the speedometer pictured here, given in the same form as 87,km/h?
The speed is 117.5,km/h
